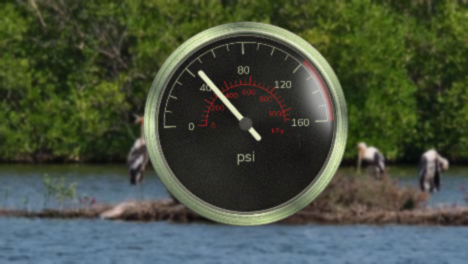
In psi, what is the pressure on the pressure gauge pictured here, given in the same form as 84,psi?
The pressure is 45,psi
